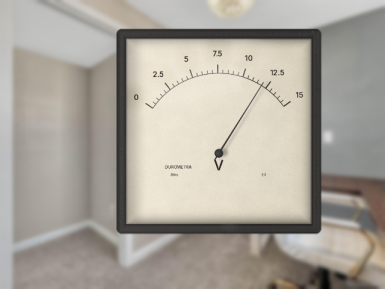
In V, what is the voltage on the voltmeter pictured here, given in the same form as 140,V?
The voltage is 12,V
